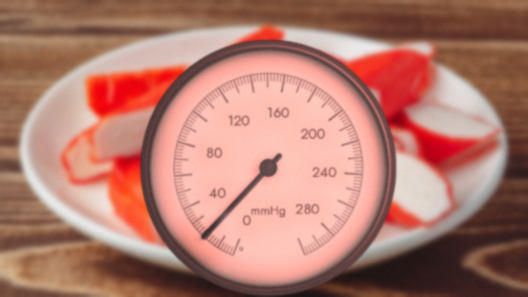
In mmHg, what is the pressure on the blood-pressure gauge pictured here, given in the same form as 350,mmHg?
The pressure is 20,mmHg
